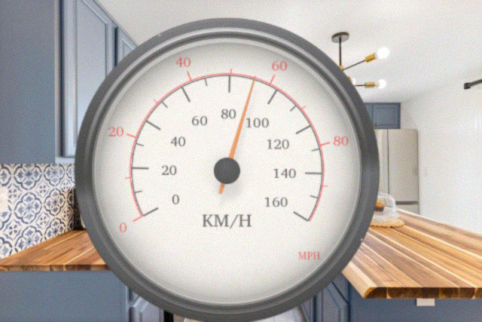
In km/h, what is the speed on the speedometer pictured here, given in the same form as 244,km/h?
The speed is 90,km/h
